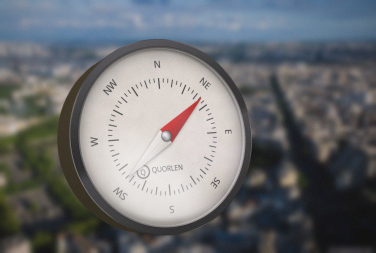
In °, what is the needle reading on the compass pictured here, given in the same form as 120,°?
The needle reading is 50,°
